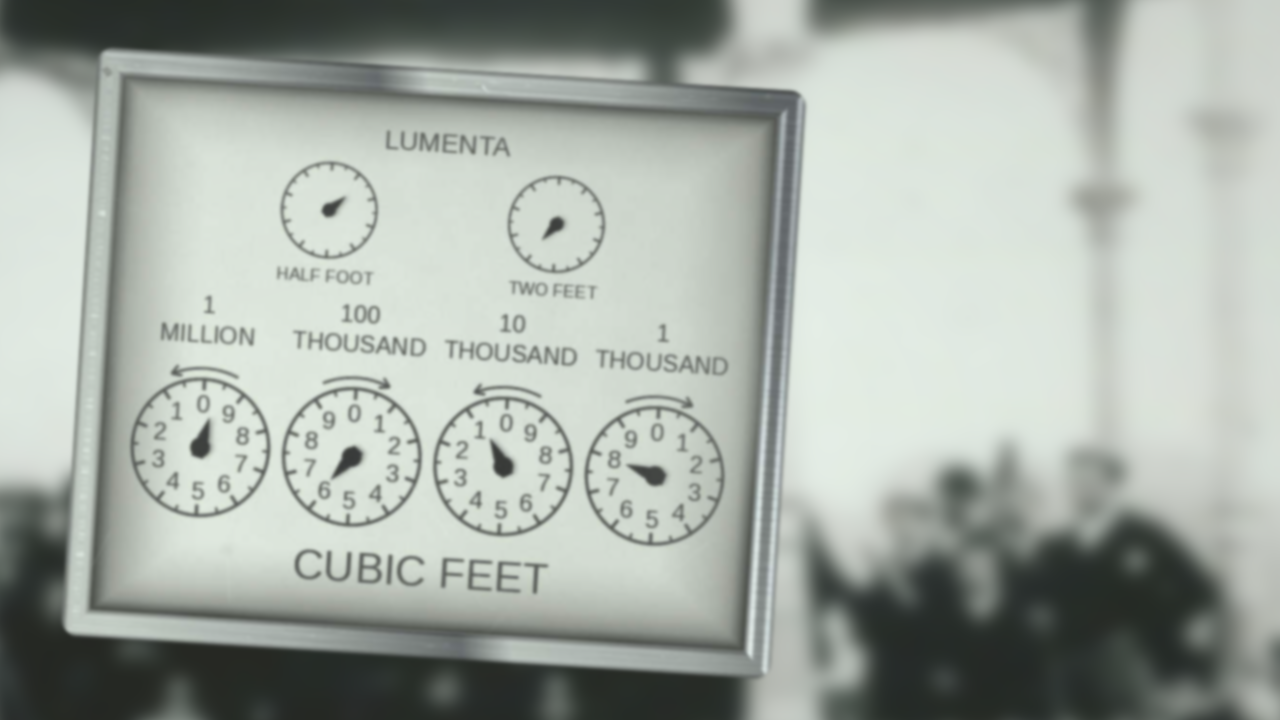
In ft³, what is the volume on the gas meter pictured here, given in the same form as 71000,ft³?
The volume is 960800,ft³
